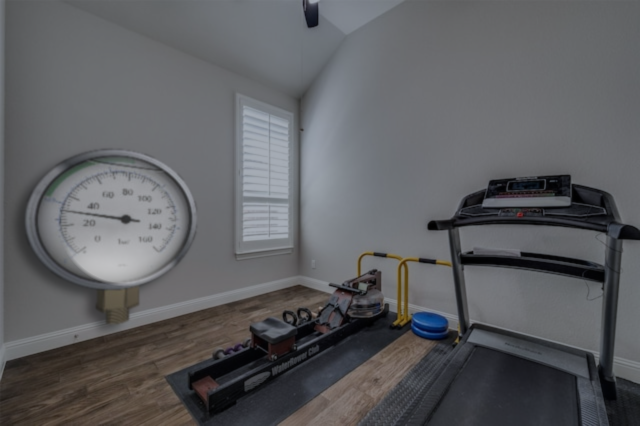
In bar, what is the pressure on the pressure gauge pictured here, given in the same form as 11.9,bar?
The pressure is 30,bar
